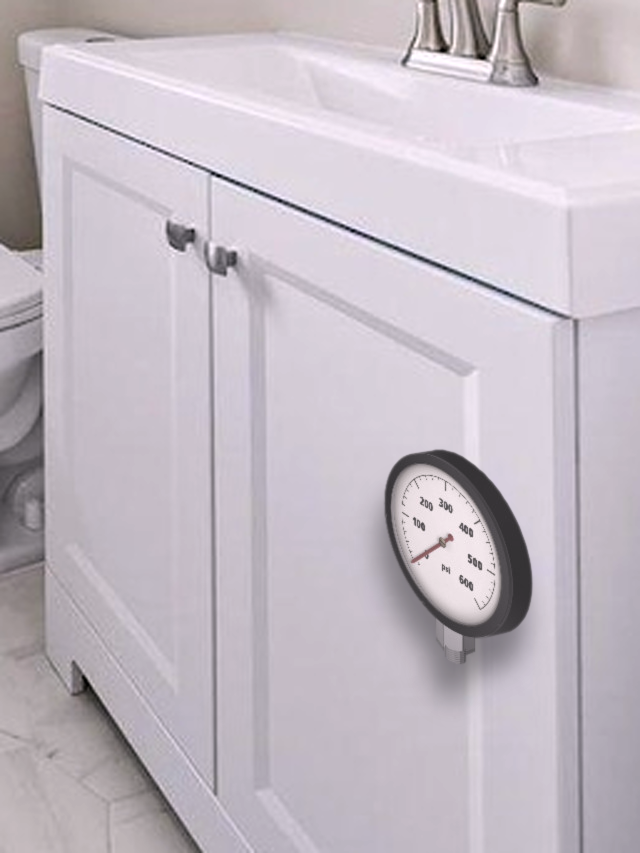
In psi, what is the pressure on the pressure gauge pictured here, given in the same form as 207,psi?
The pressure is 0,psi
